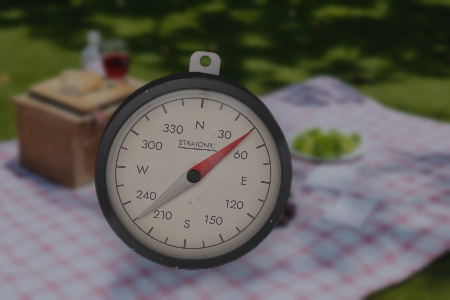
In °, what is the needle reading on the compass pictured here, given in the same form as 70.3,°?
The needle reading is 45,°
